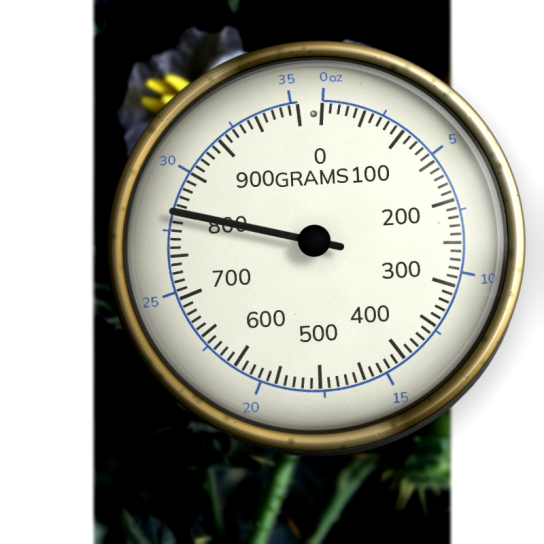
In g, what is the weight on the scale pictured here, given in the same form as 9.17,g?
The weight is 800,g
